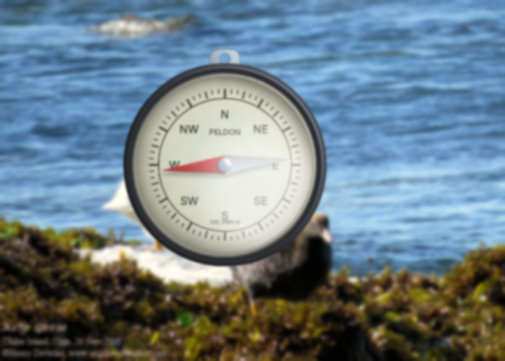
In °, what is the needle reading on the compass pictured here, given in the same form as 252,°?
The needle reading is 265,°
